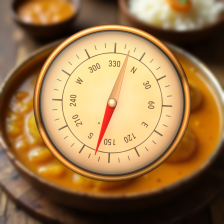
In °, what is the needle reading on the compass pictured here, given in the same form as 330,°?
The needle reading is 165,°
